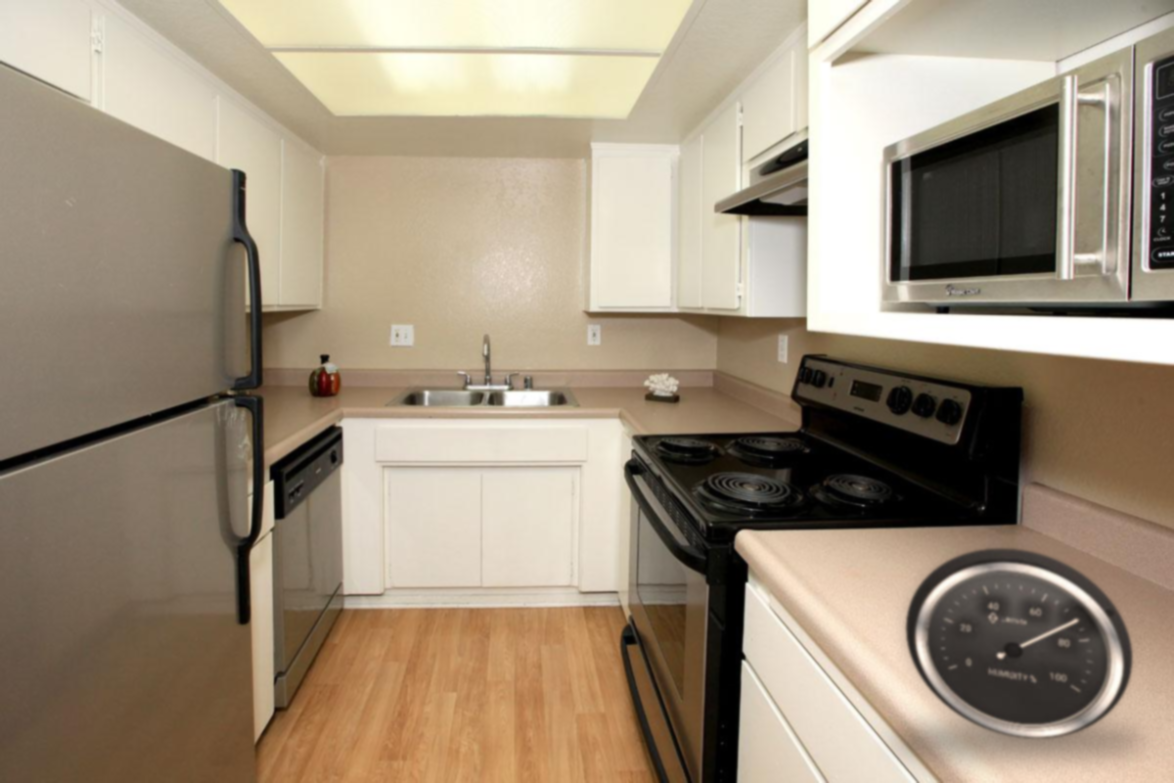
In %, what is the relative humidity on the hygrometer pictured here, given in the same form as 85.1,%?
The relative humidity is 72,%
